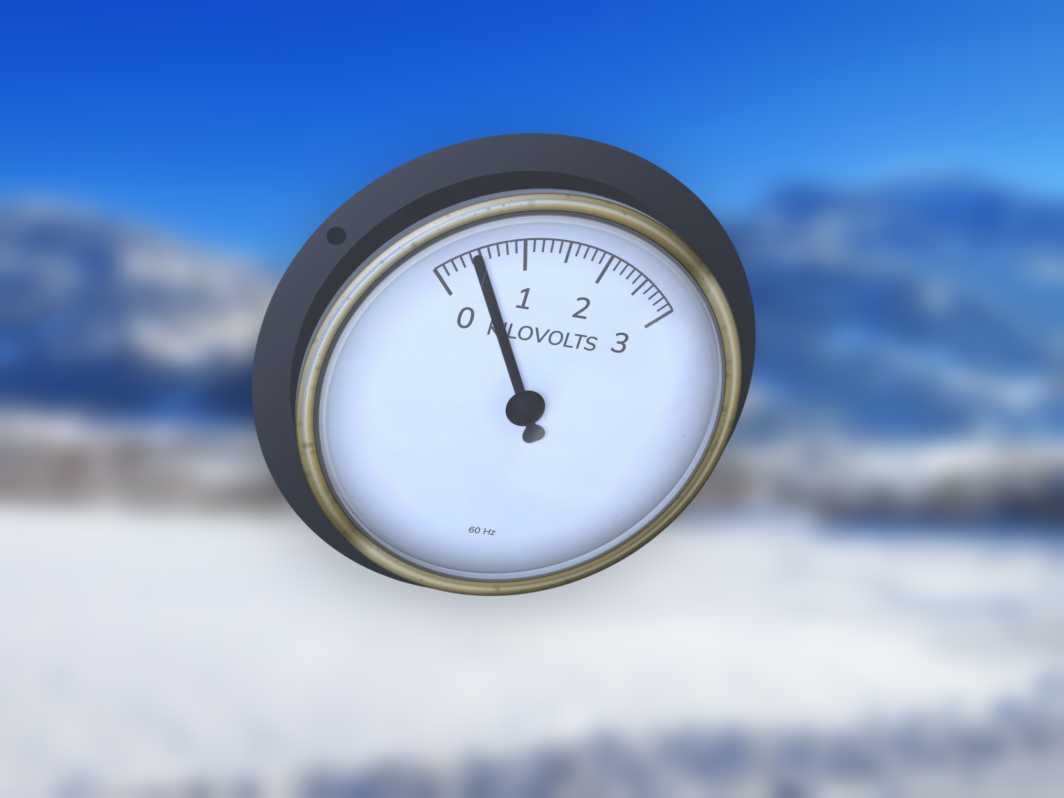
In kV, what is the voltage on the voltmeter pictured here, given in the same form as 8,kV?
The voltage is 0.45,kV
